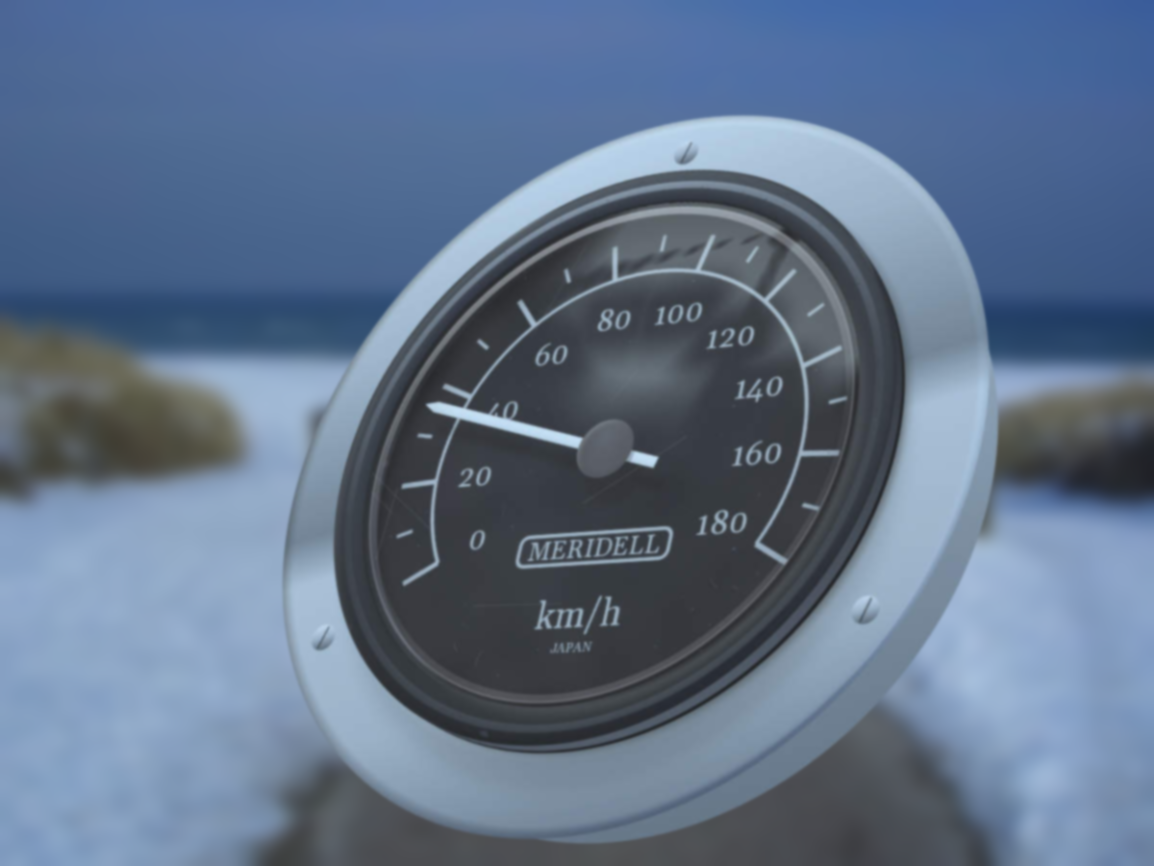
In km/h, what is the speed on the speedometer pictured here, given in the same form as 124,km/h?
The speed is 35,km/h
